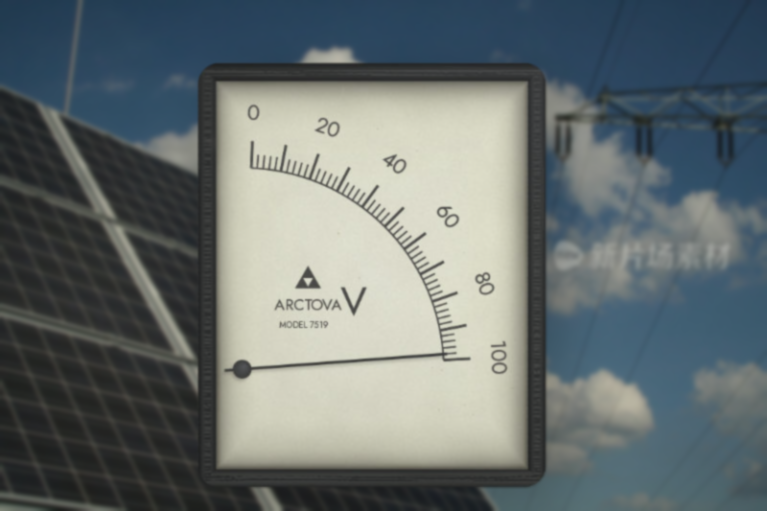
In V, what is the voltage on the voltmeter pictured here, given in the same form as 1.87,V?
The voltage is 98,V
